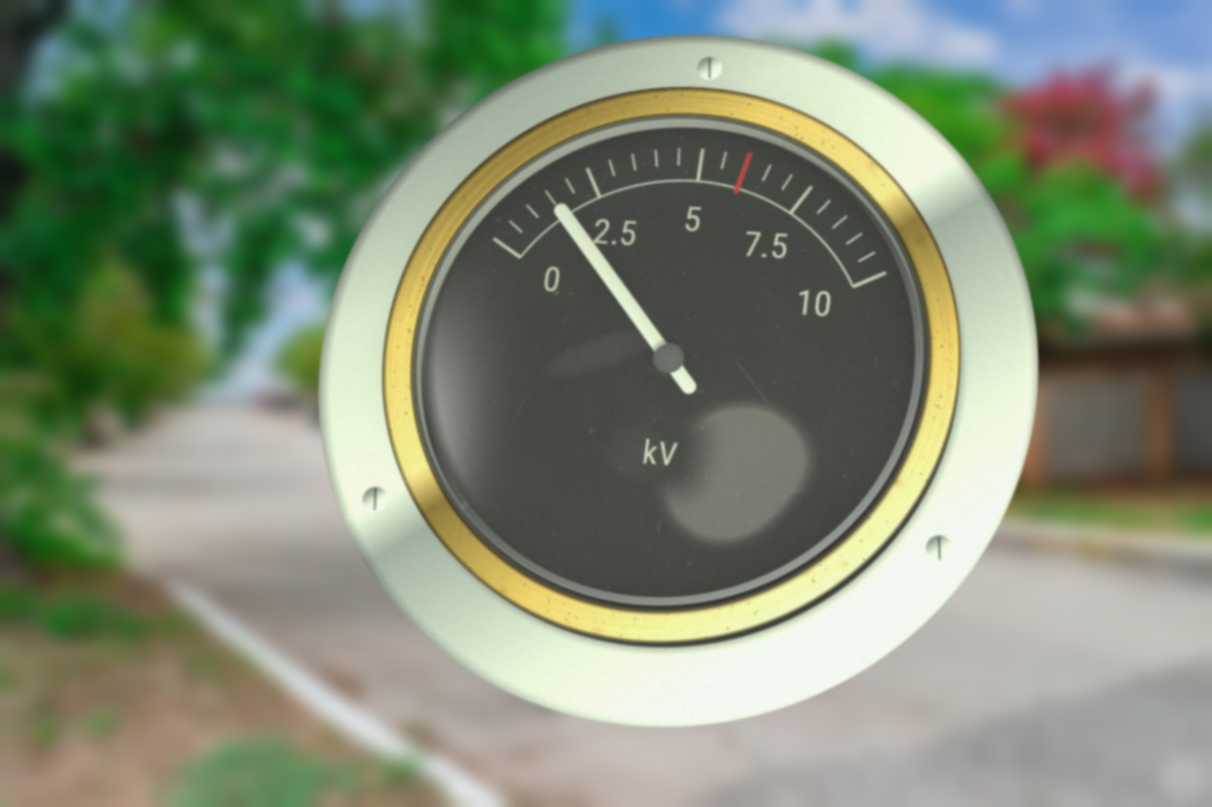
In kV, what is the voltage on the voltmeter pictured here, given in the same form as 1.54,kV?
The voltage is 1.5,kV
